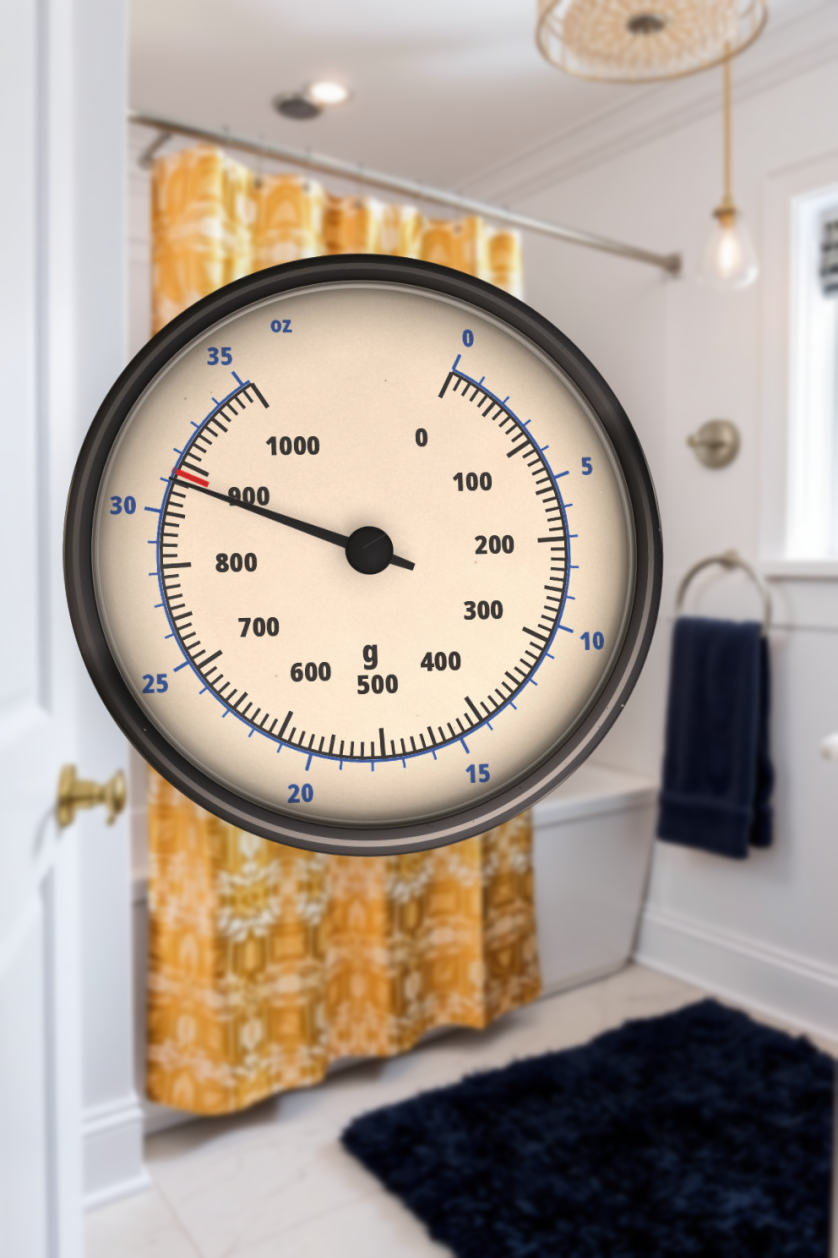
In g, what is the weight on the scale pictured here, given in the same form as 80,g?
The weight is 880,g
